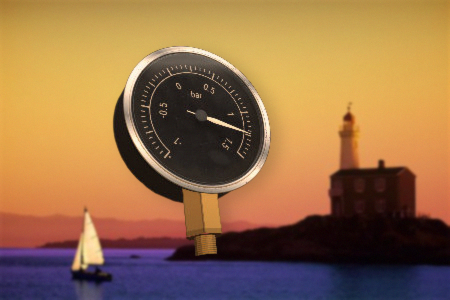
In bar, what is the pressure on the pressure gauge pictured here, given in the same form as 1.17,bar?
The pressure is 1.25,bar
